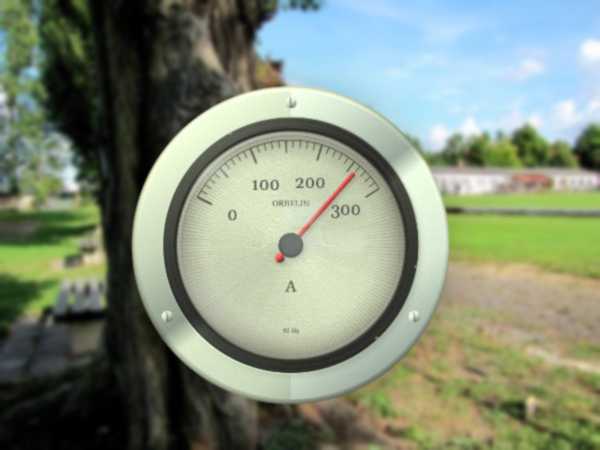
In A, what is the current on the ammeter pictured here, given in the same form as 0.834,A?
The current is 260,A
